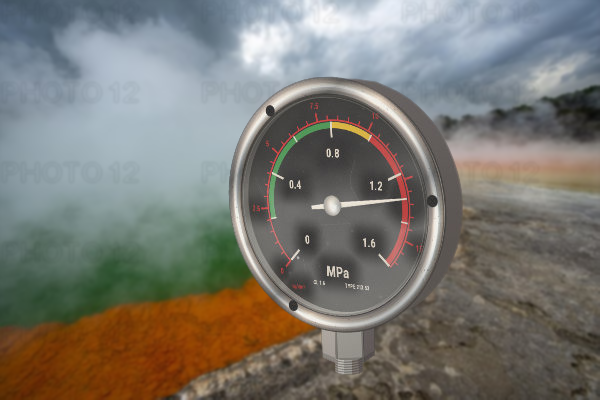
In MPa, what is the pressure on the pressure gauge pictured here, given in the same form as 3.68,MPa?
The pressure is 1.3,MPa
